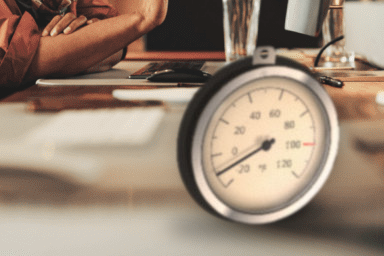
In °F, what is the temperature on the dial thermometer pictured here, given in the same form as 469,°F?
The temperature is -10,°F
